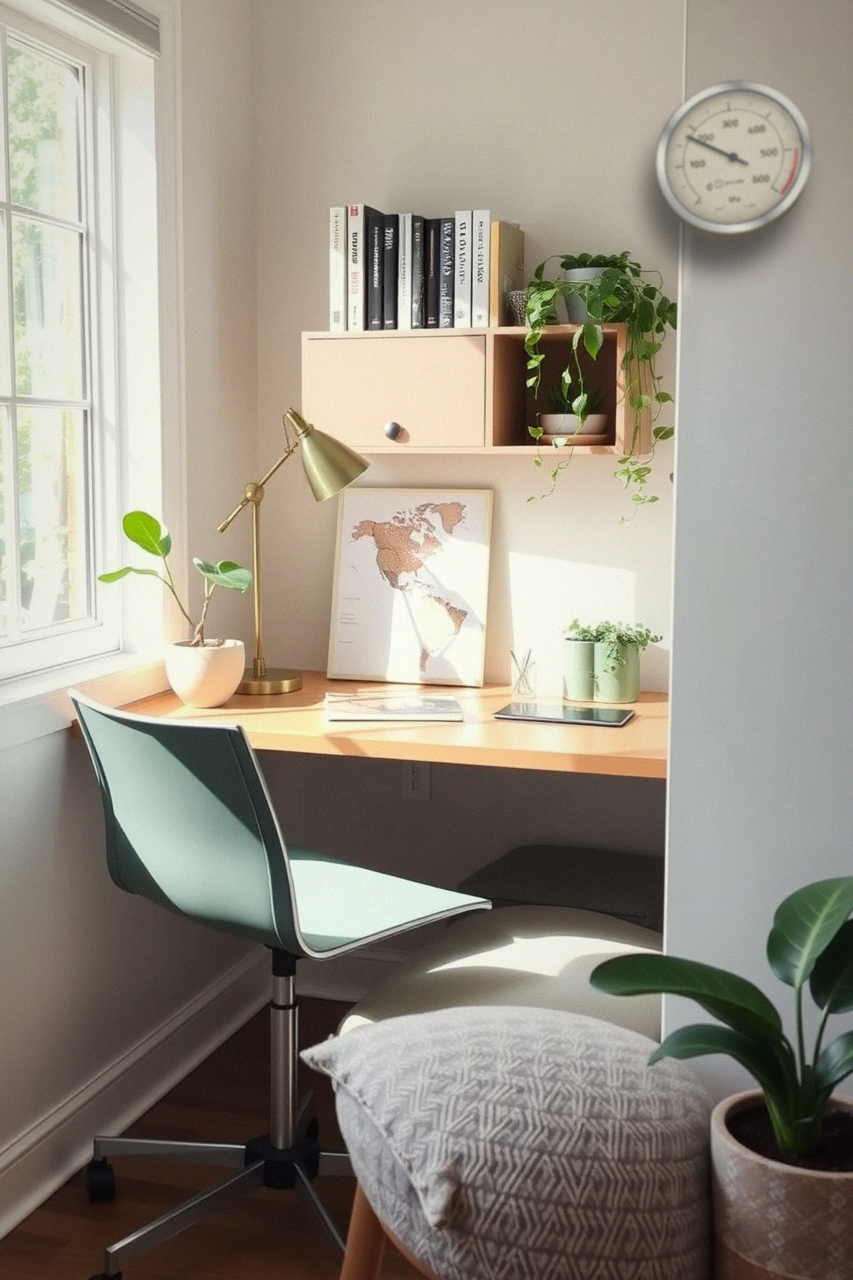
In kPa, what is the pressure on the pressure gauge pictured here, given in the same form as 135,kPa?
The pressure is 175,kPa
